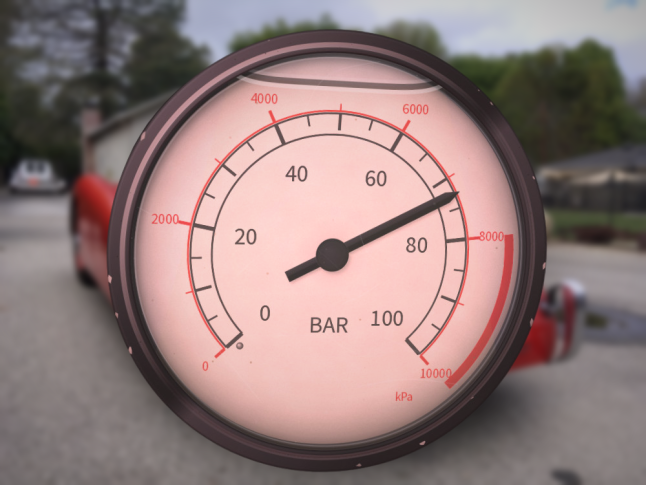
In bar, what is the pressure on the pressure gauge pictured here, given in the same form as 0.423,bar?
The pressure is 72.5,bar
